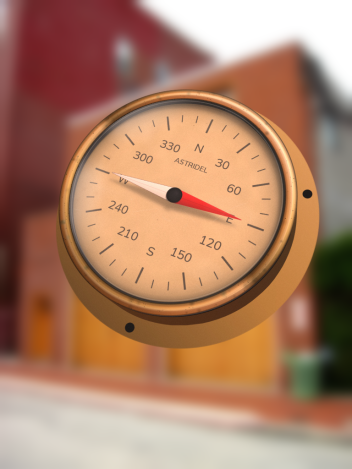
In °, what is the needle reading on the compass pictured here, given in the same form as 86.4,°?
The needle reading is 90,°
